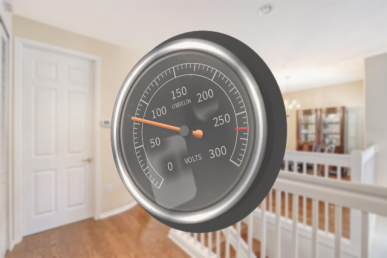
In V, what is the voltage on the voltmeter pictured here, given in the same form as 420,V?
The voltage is 80,V
